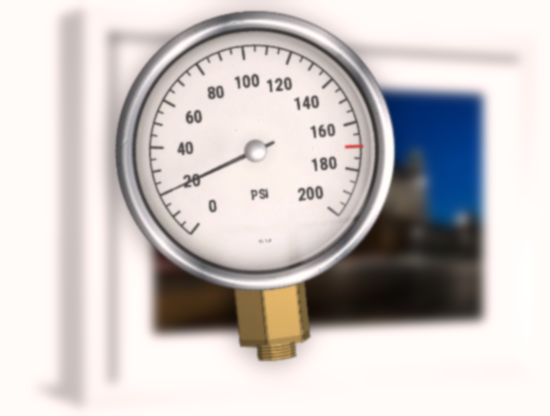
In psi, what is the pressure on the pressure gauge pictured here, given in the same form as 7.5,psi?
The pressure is 20,psi
